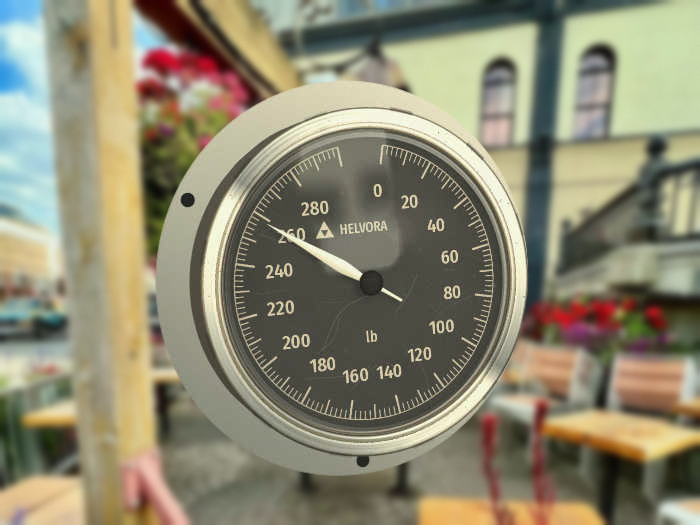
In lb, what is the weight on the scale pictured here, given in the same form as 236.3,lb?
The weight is 258,lb
